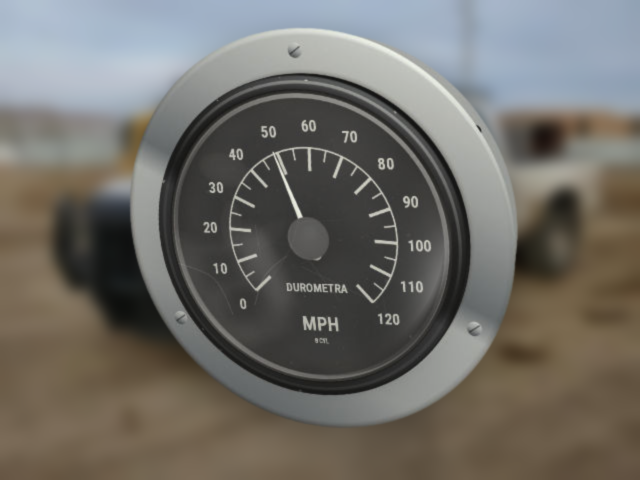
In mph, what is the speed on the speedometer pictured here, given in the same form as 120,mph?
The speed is 50,mph
